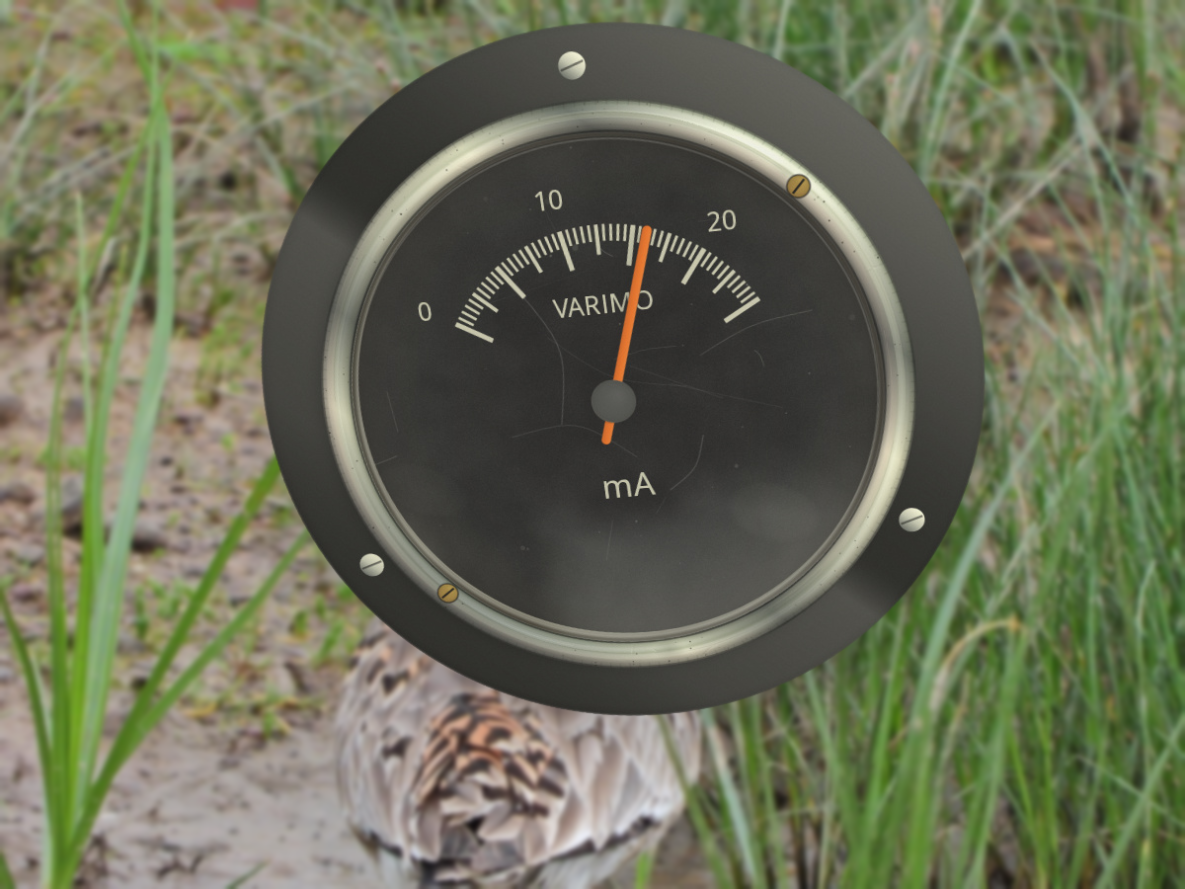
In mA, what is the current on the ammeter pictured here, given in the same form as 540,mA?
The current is 16,mA
